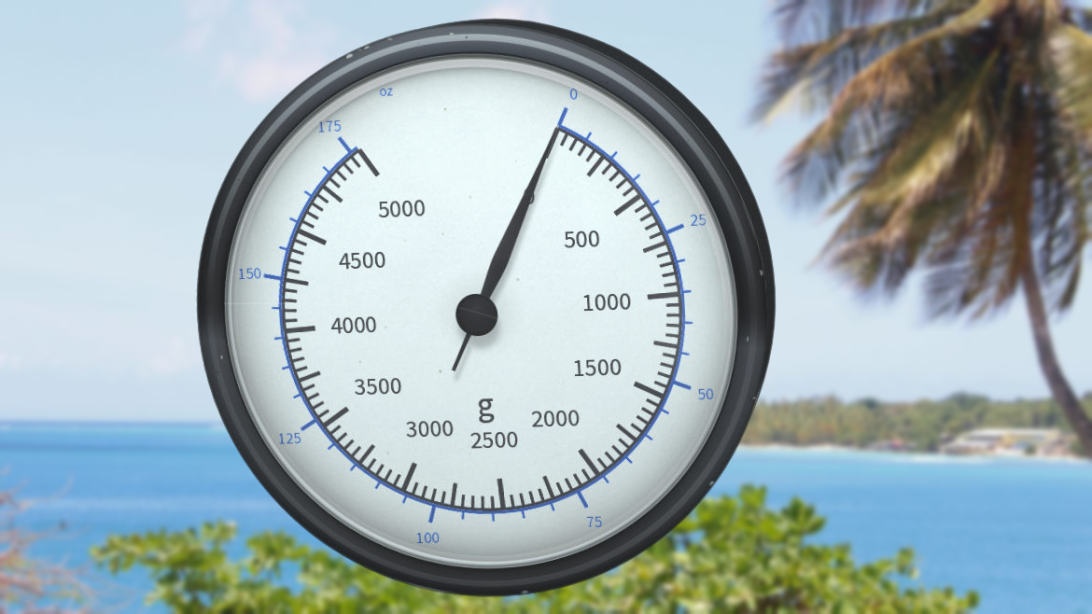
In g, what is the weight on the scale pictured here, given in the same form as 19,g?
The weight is 0,g
